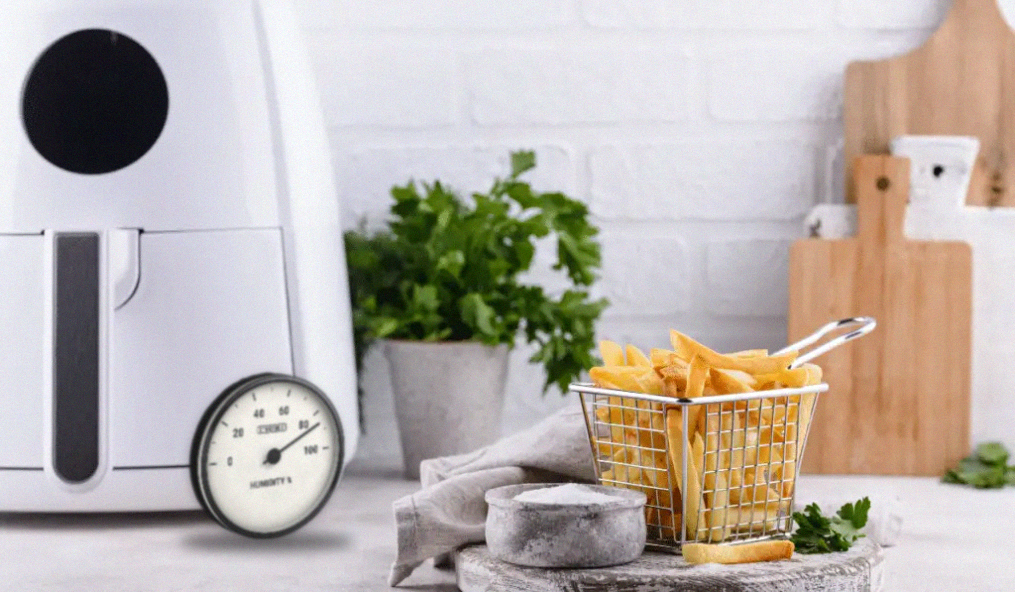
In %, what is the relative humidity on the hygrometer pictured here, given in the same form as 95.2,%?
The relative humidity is 85,%
